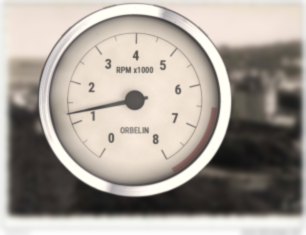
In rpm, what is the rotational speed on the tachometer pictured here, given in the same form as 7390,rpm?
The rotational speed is 1250,rpm
